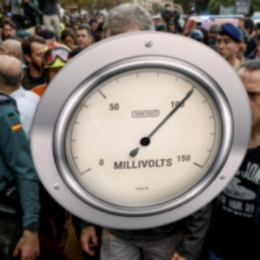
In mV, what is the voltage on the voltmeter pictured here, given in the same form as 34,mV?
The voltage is 100,mV
